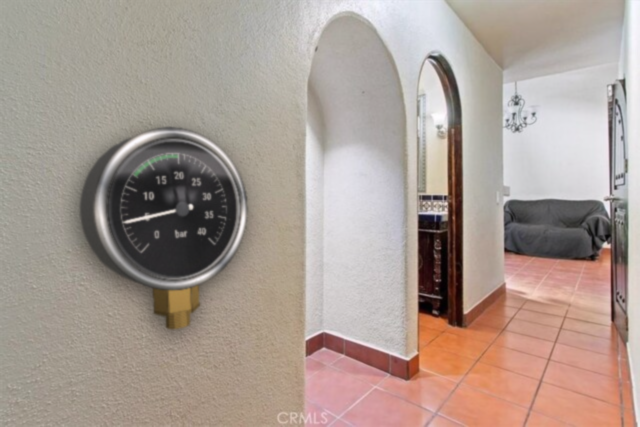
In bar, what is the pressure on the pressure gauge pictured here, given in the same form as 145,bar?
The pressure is 5,bar
